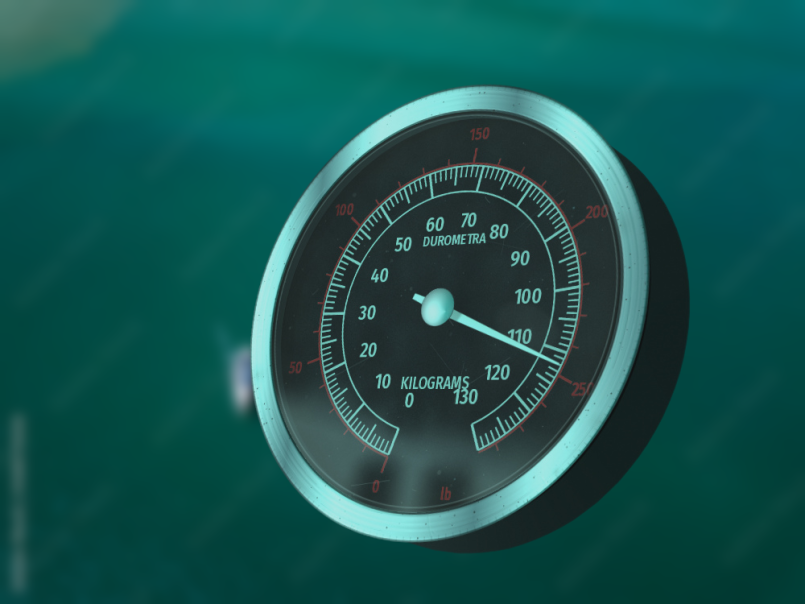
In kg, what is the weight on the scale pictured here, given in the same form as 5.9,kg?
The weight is 112,kg
